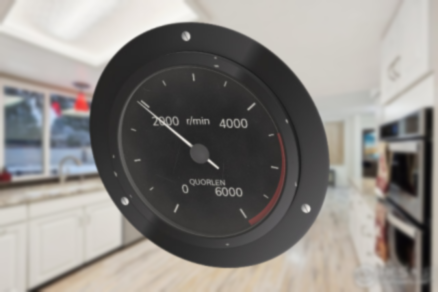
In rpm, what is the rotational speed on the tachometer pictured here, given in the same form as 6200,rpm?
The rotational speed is 2000,rpm
